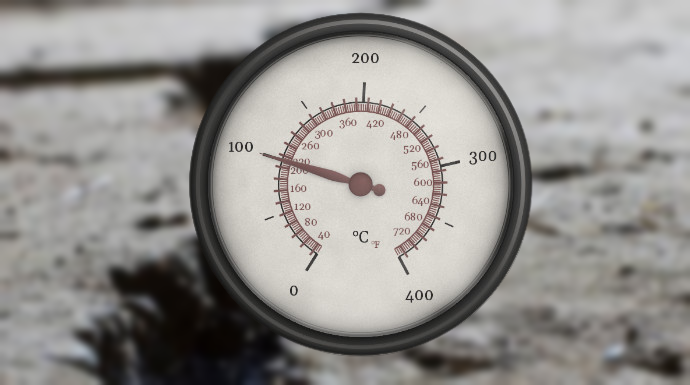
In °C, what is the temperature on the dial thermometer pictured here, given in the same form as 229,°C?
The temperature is 100,°C
